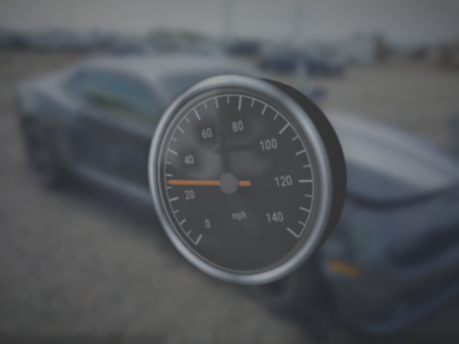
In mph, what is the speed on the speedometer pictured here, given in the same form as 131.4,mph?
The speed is 27.5,mph
